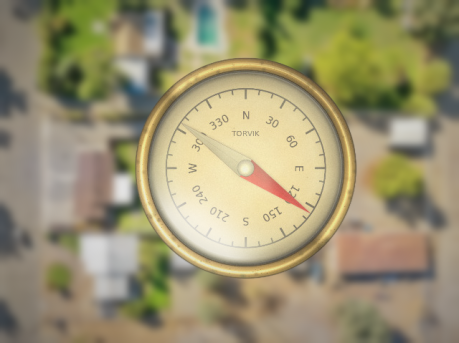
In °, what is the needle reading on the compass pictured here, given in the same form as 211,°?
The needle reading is 125,°
